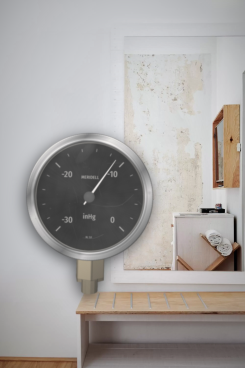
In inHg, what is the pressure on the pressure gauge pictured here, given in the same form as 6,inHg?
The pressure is -11,inHg
